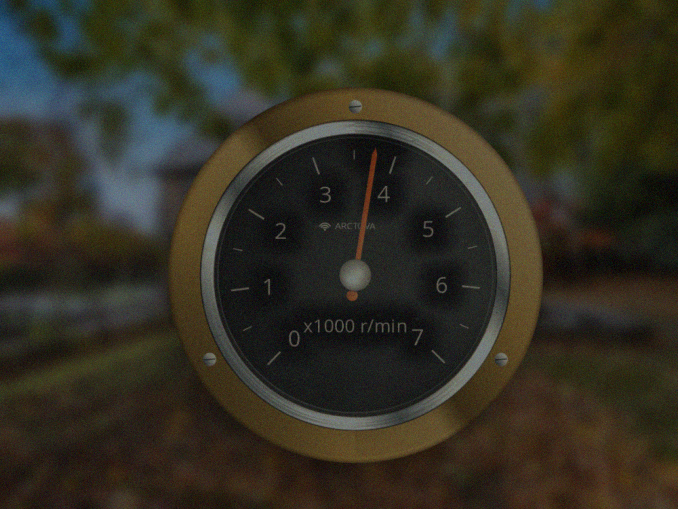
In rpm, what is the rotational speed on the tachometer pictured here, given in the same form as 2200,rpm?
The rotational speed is 3750,rpm
